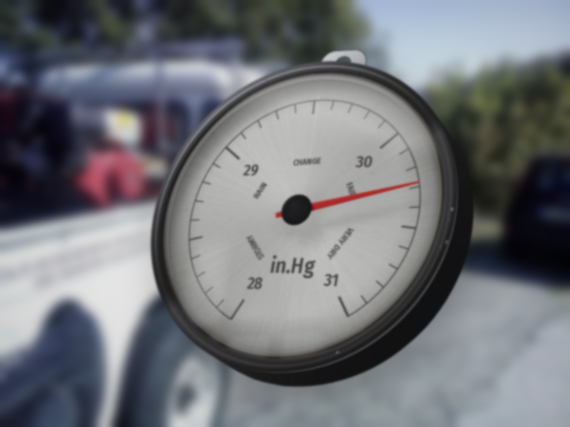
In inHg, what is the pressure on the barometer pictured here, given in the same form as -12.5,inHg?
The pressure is 30.3,inHg
